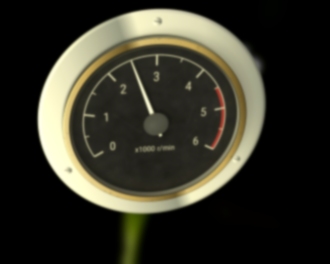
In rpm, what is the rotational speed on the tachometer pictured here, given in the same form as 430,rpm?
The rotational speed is 2500,rpm
